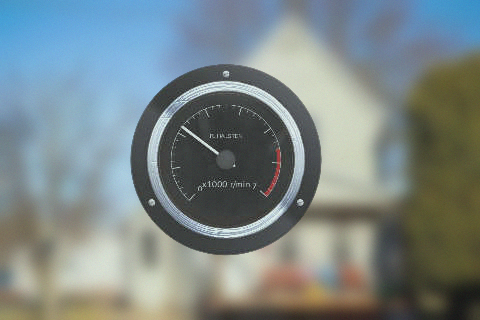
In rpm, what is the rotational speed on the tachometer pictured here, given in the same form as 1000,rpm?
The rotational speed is 2200,rpm
